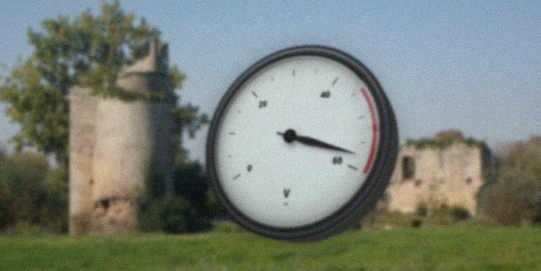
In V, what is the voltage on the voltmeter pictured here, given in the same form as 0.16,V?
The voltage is 57.5,V
